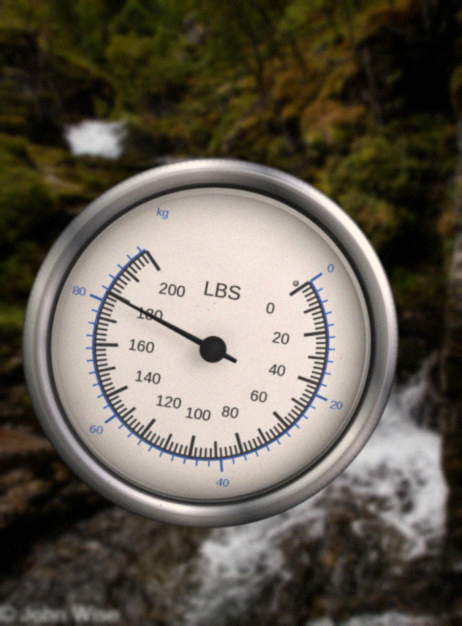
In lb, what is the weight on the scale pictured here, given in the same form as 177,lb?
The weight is 180,lb
